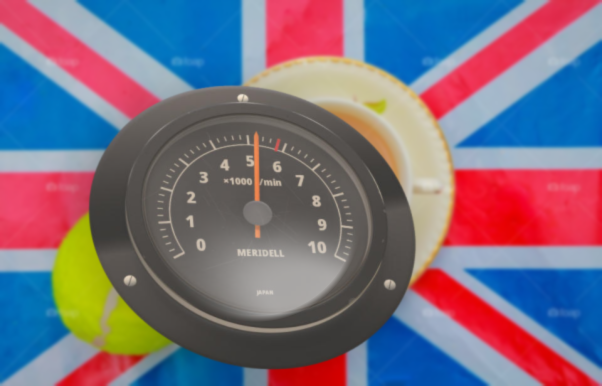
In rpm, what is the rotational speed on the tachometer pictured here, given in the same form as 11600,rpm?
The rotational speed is 5200,rpm
